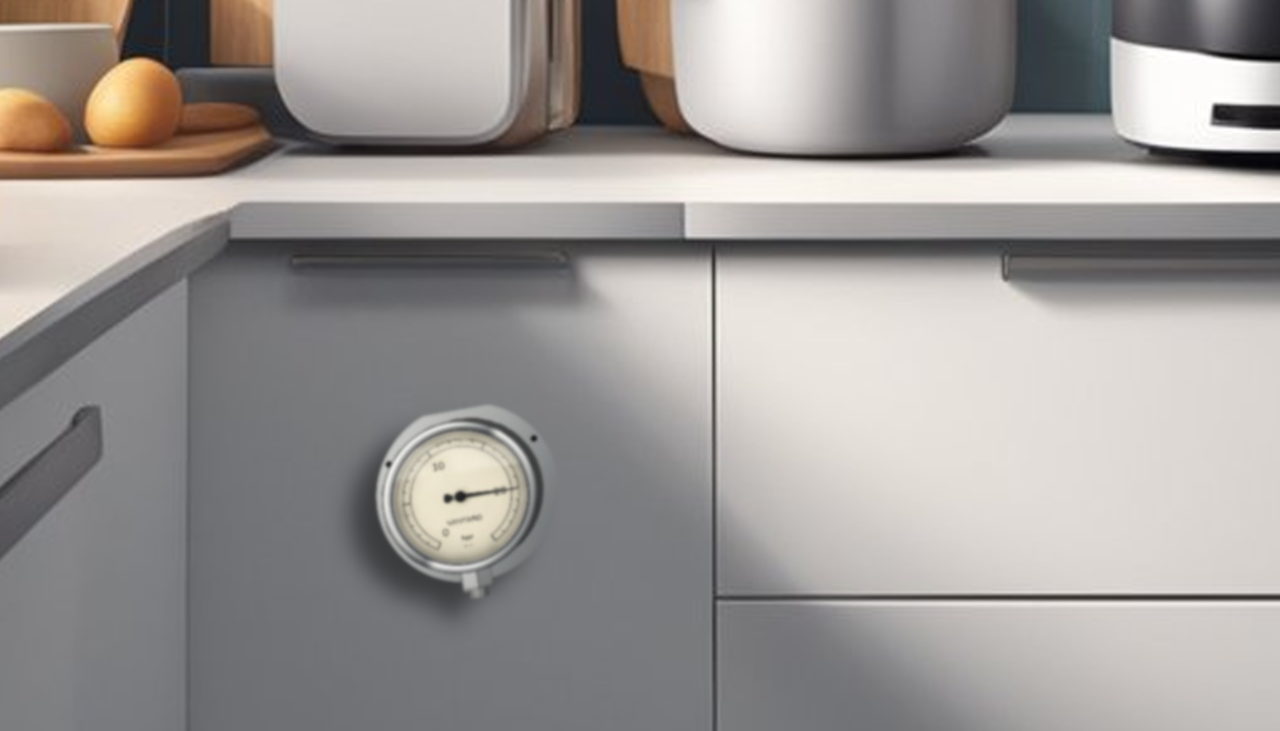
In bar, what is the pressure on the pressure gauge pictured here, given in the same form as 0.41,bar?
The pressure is 20,bar
